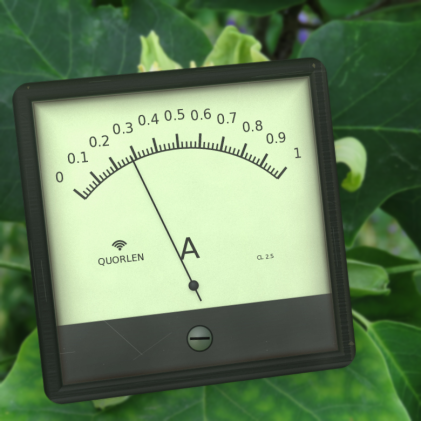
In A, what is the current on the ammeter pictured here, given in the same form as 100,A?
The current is 0.28,A
